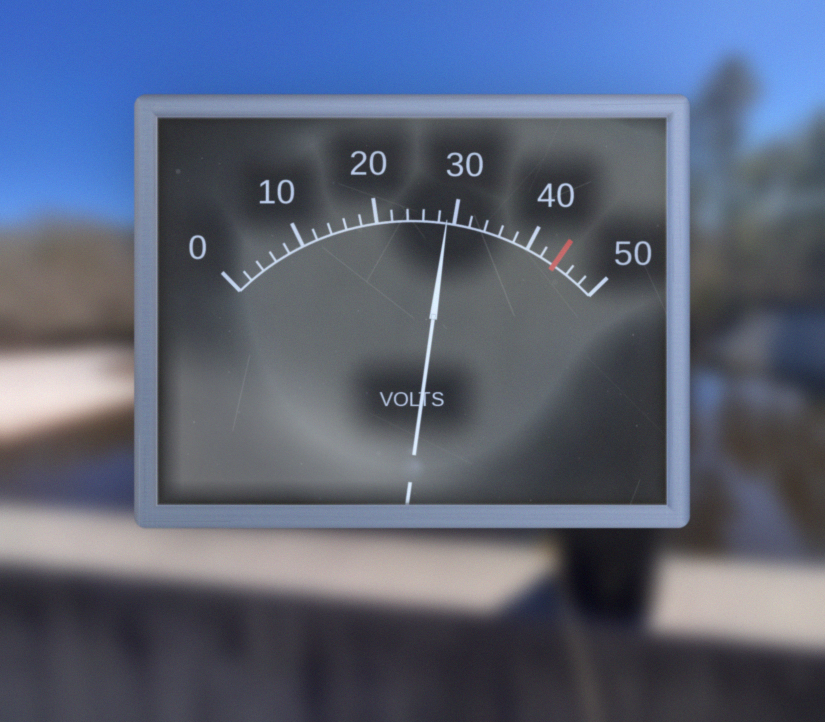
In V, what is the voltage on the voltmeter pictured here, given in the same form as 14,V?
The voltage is 29,V
